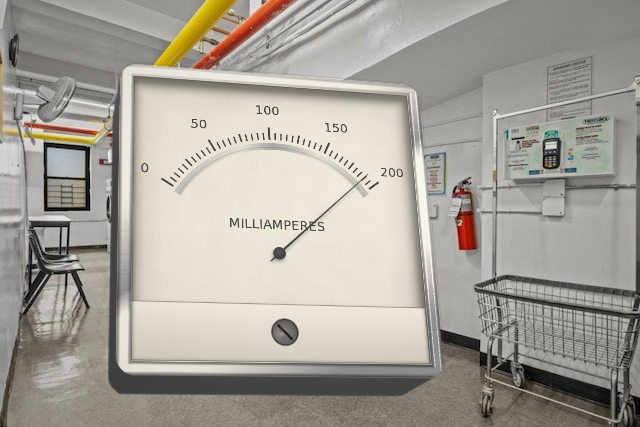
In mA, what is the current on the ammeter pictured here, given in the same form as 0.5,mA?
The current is 190,mA
